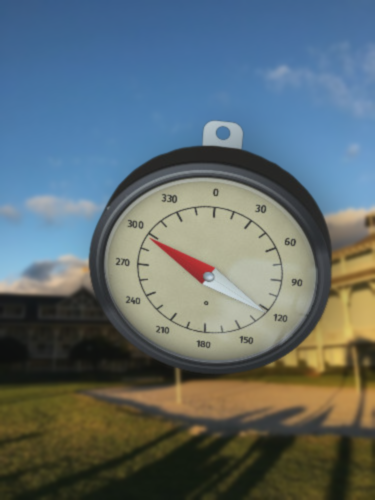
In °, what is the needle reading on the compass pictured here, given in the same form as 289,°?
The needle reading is 300,°
